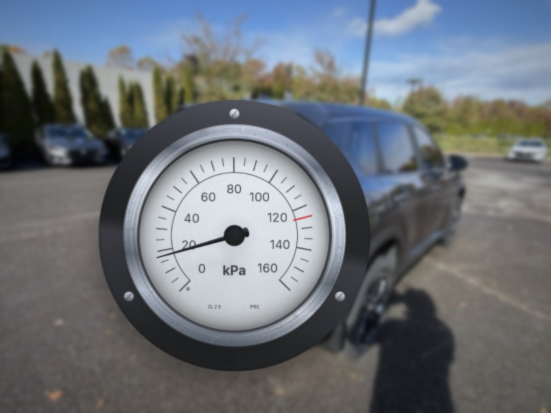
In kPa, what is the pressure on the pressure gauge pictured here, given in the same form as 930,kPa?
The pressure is 17.5,kPa
